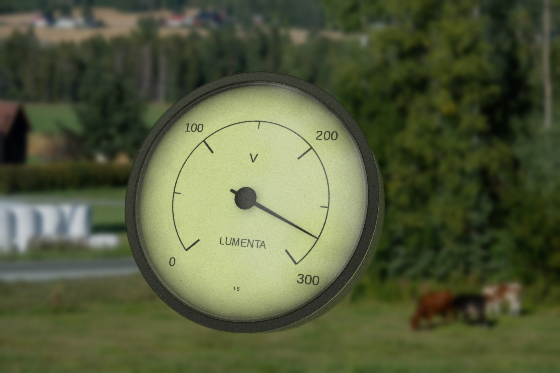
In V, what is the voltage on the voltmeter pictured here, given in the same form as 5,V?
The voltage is 275,V
